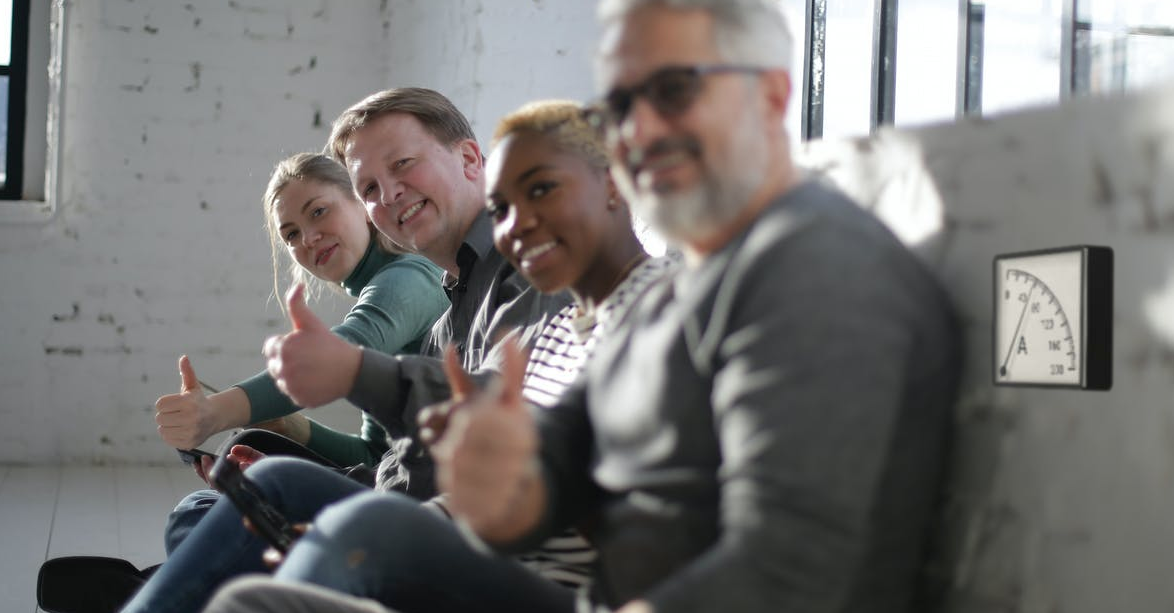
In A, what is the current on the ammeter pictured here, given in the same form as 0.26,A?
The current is 60,A
